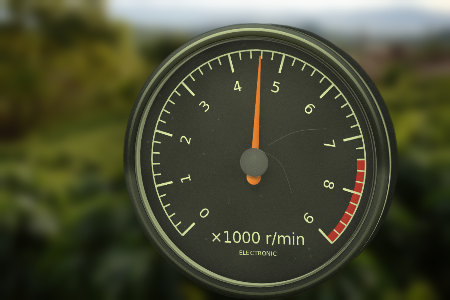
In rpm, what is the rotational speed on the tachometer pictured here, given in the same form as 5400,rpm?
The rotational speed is 4600,rpm
